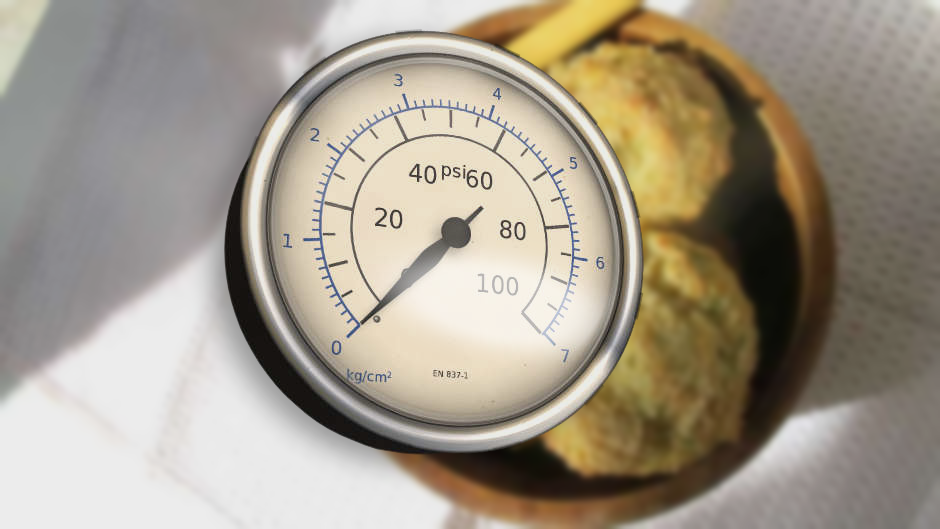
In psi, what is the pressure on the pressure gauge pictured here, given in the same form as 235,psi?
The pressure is 0,psi
